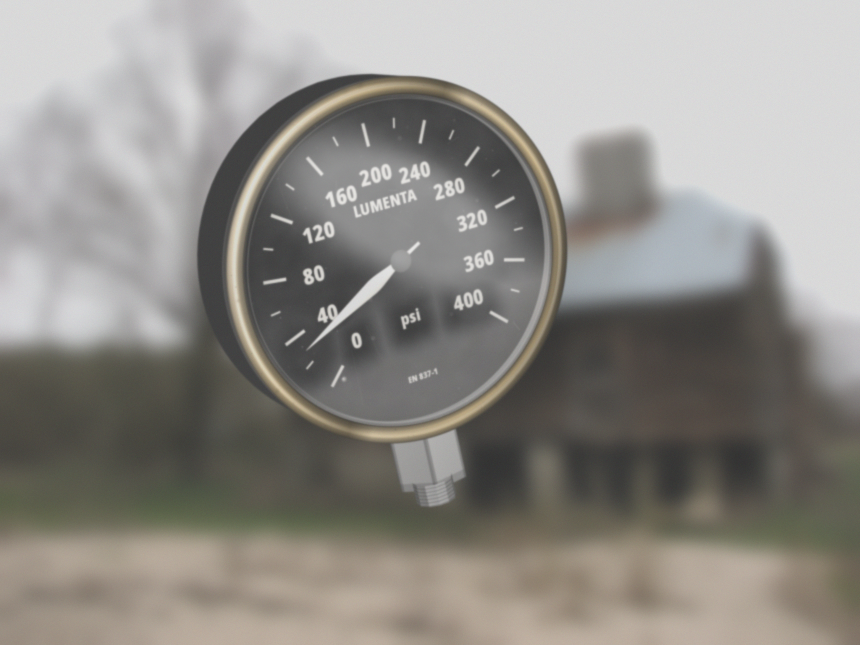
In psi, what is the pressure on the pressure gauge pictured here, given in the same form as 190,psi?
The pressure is 30,psi
